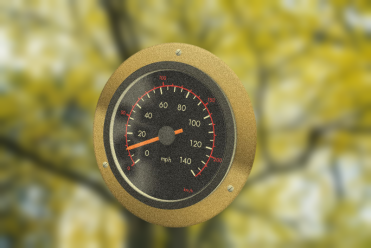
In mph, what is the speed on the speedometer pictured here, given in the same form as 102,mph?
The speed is 10,mph
